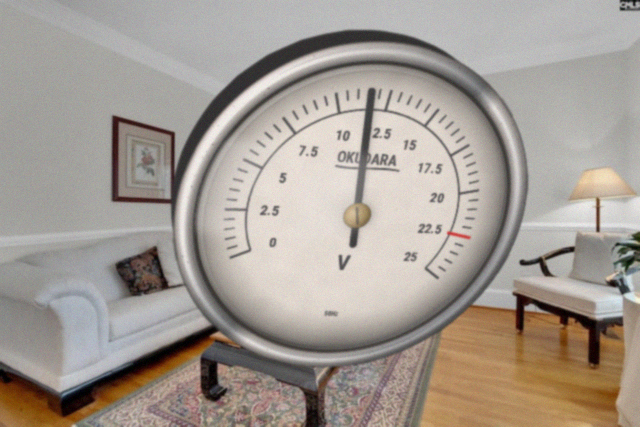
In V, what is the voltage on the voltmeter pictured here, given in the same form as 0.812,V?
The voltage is 11.5,V
